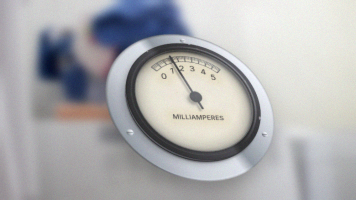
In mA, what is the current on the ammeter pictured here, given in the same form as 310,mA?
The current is 1.5,mA
